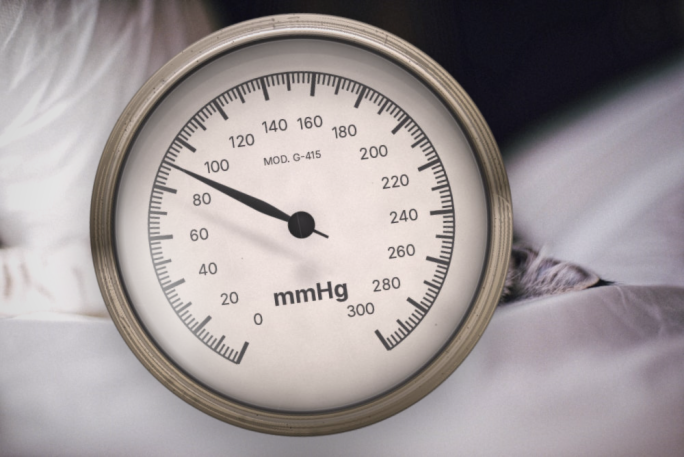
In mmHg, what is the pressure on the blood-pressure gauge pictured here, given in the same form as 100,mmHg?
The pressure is 90,mmHg
